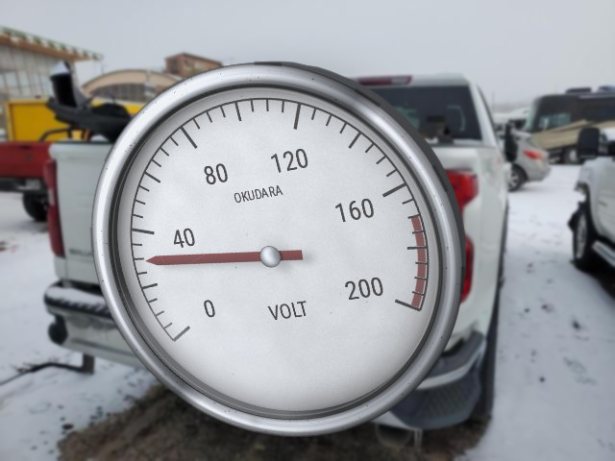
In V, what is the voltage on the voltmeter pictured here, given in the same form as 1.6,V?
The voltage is 30,V
